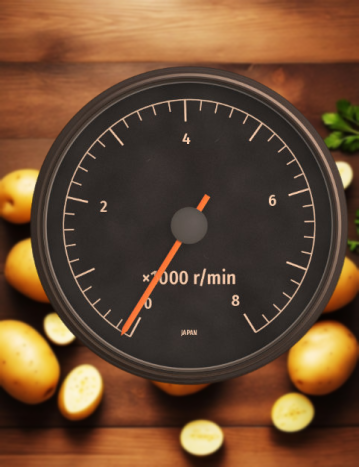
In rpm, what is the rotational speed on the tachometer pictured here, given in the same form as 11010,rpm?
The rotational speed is 100,rpm
